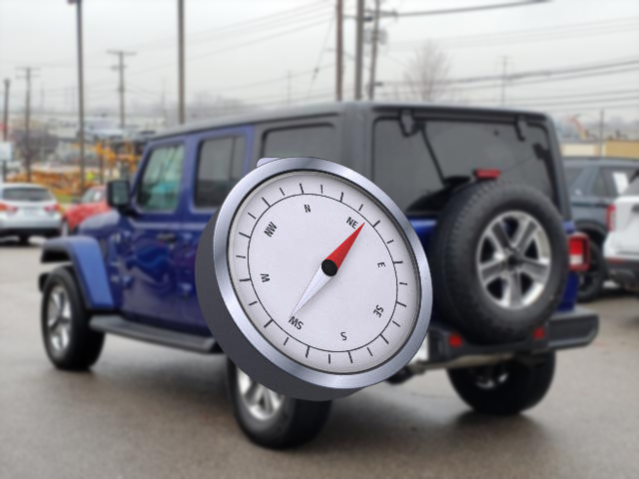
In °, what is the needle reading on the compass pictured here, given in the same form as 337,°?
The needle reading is 52.5,°
